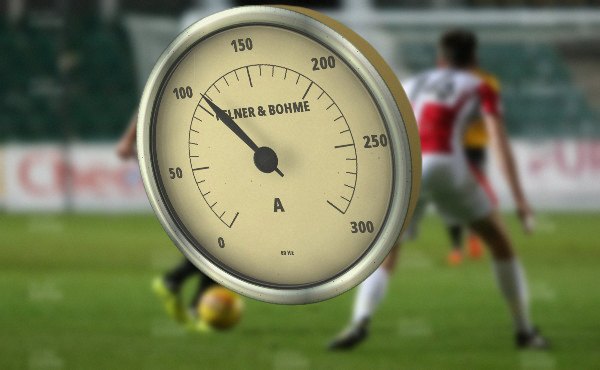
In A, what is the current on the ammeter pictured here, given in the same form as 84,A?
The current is 110,A
